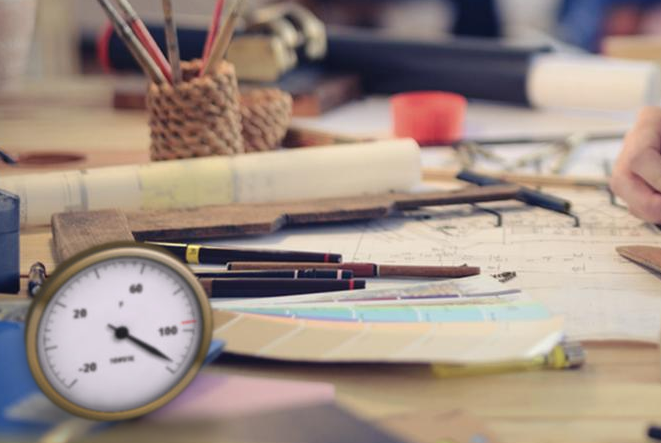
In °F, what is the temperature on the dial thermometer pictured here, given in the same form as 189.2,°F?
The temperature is 116,°F
